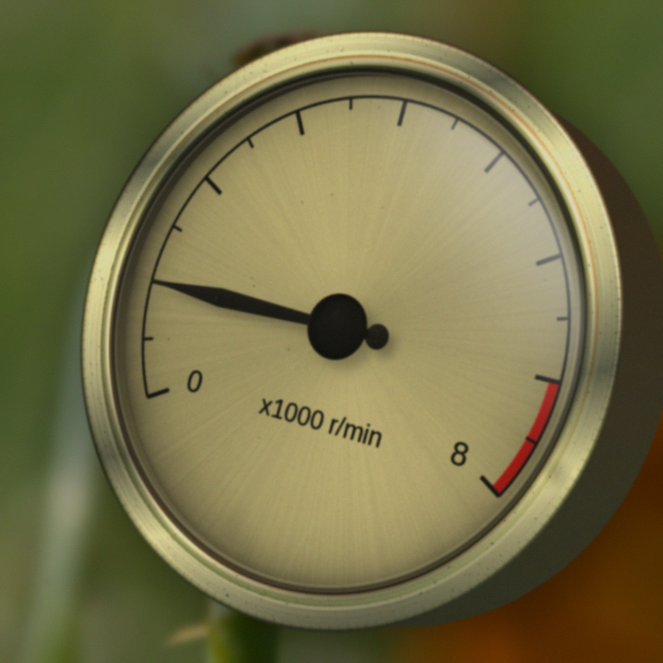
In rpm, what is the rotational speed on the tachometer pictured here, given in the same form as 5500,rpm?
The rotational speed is 1000,rpm
